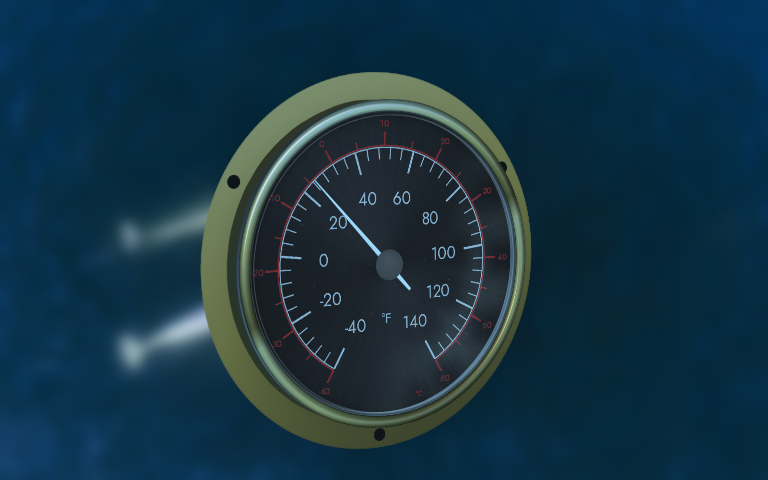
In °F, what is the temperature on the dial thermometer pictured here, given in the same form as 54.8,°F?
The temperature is 24,°F
